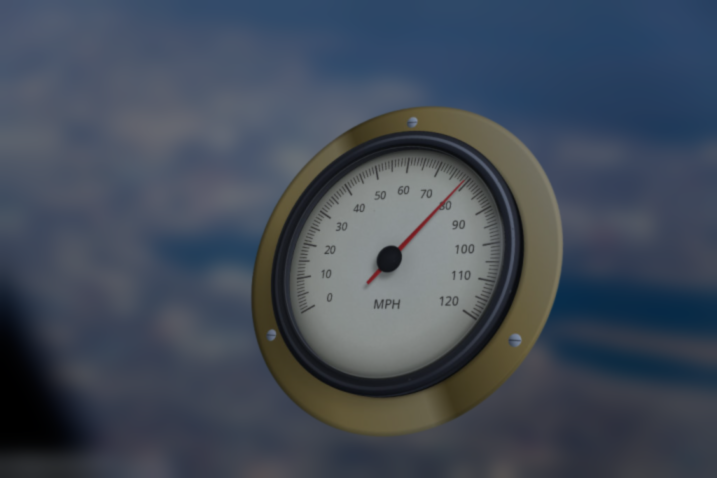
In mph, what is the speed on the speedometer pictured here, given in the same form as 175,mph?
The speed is 80,mph
